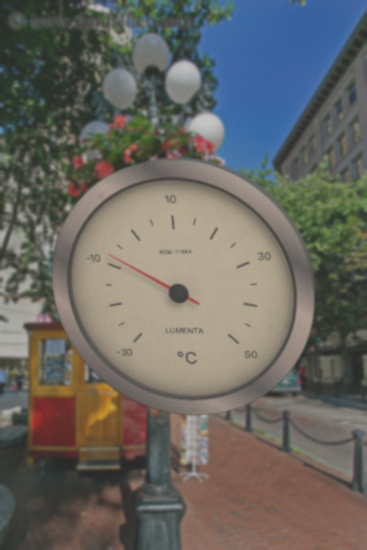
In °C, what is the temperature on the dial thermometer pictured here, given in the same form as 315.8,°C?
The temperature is -7.5,°C
